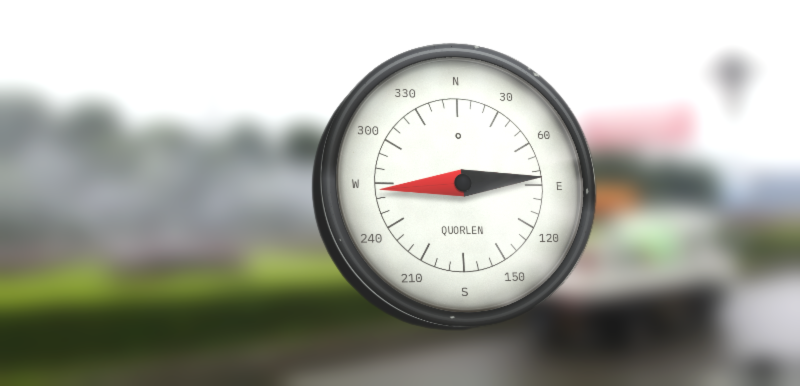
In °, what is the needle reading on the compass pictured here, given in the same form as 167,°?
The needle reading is 265,°
